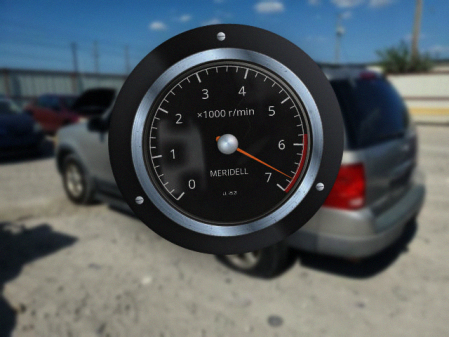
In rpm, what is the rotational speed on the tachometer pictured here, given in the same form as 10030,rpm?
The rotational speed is 6700,rpm
